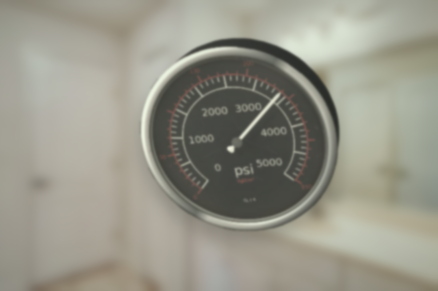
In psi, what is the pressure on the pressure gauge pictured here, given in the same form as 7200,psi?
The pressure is 3400,psi
